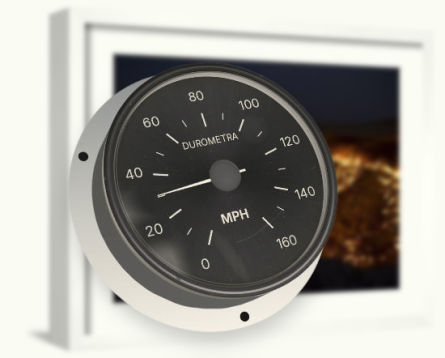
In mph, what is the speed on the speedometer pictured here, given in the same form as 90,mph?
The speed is 30,mph
